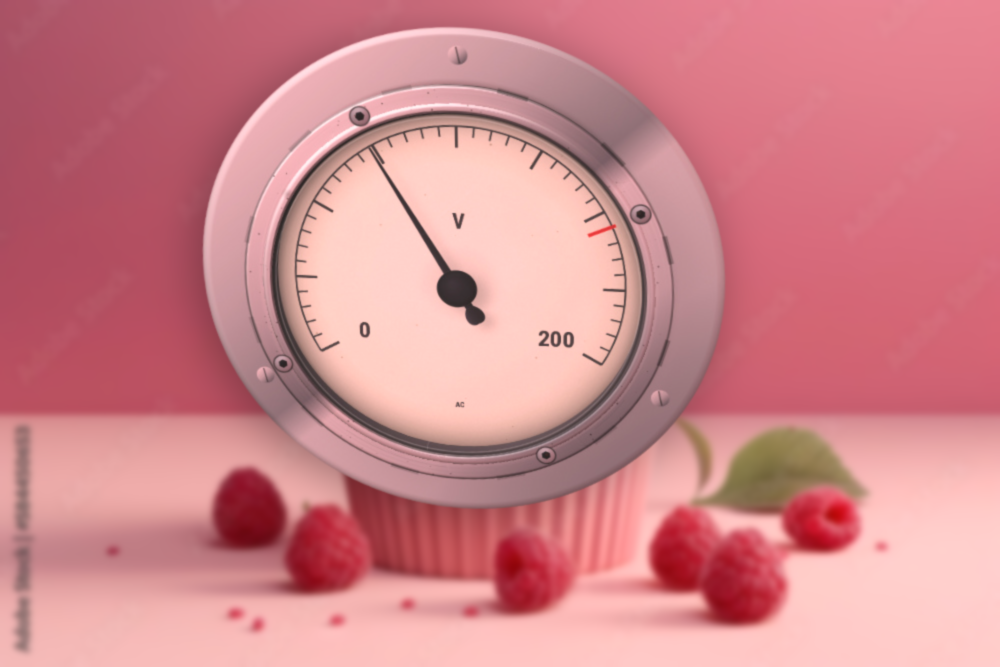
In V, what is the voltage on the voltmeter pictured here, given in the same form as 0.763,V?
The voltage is 75,V
